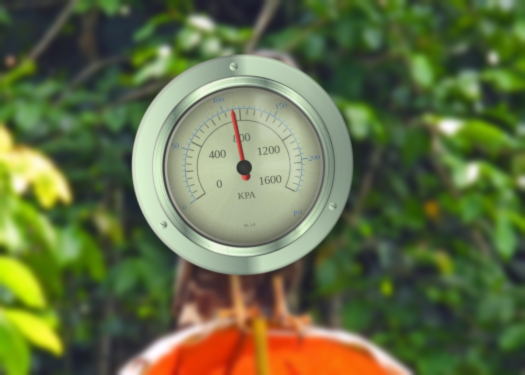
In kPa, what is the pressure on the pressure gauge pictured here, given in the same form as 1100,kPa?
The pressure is 750,kPa
